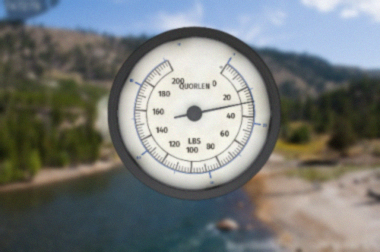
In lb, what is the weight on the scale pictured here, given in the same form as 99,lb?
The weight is 30,lb
